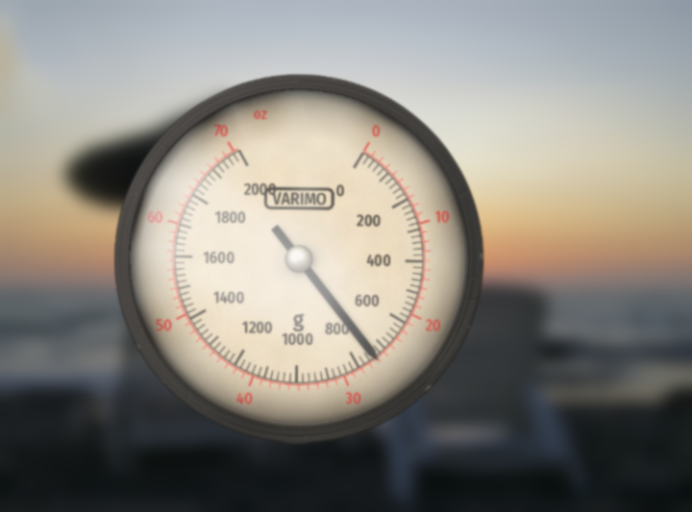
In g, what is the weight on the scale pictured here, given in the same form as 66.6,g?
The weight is 740,g
